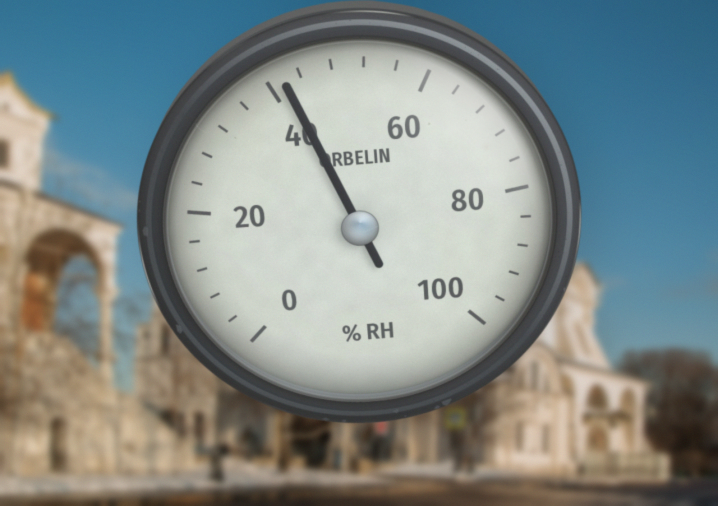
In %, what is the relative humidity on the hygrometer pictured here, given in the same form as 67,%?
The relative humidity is 42,%
